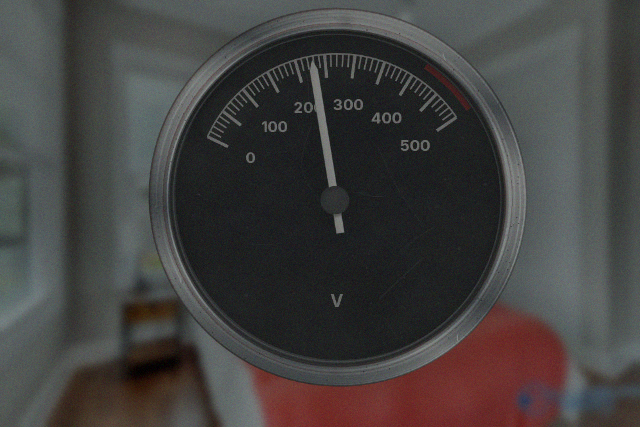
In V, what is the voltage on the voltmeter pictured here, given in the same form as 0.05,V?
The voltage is 230,V
